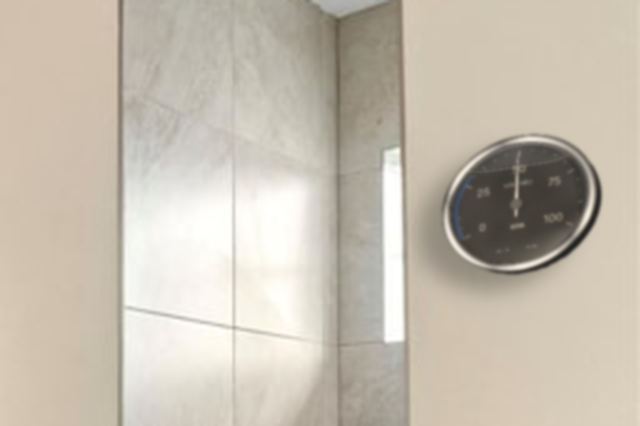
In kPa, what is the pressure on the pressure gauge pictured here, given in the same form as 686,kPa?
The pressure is 50,kPa
